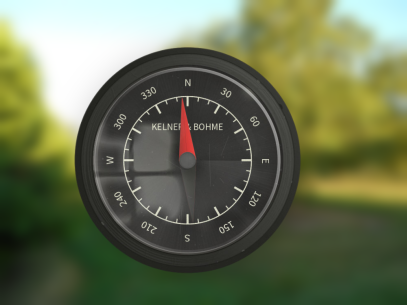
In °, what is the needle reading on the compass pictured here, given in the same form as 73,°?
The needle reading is 355,°
